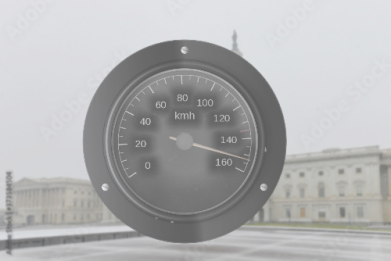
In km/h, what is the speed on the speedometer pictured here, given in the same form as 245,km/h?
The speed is 152.5,km/h
